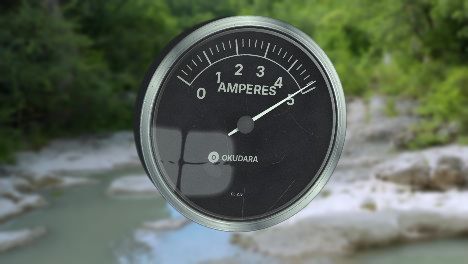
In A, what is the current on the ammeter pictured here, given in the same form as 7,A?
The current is 4.8,A
